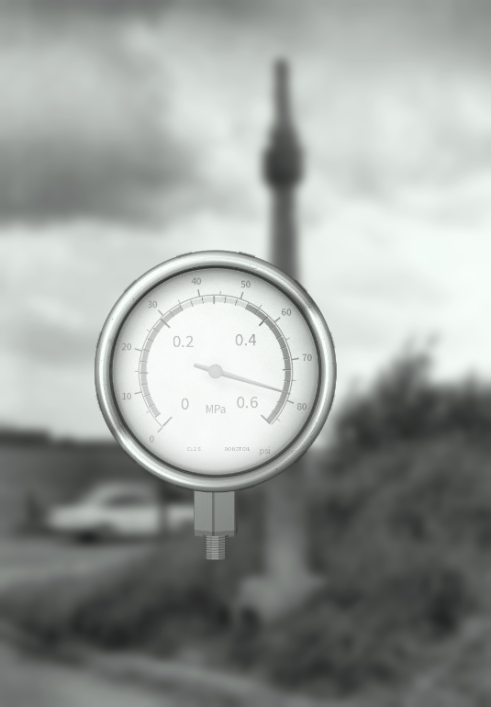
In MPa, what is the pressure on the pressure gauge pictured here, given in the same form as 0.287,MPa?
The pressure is 0.54,MPa
